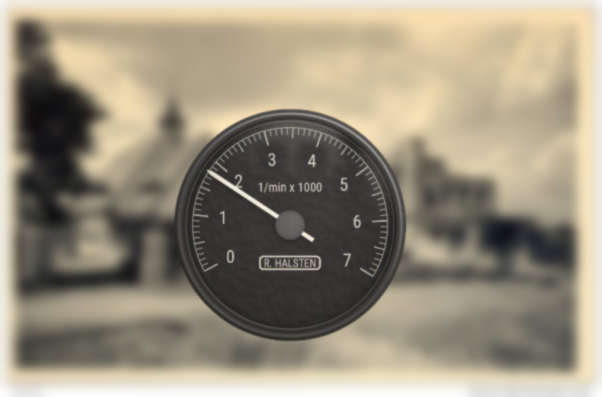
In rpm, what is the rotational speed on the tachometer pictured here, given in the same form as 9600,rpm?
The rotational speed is 1800,rpm
